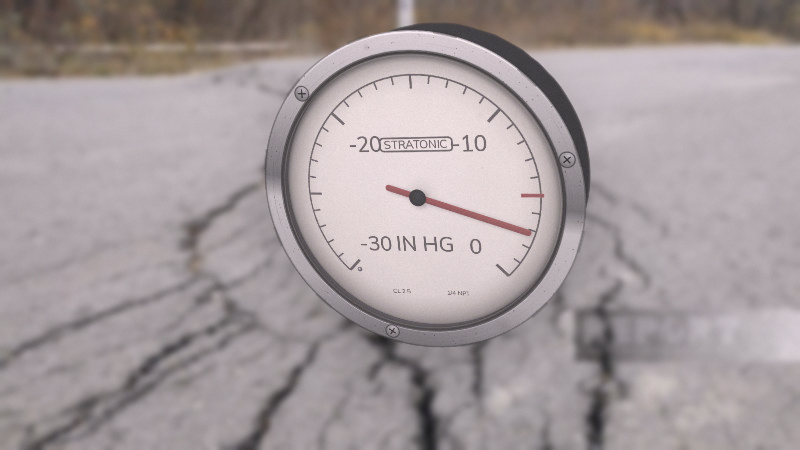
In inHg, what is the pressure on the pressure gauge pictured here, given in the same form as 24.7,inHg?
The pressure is -3,inHg
